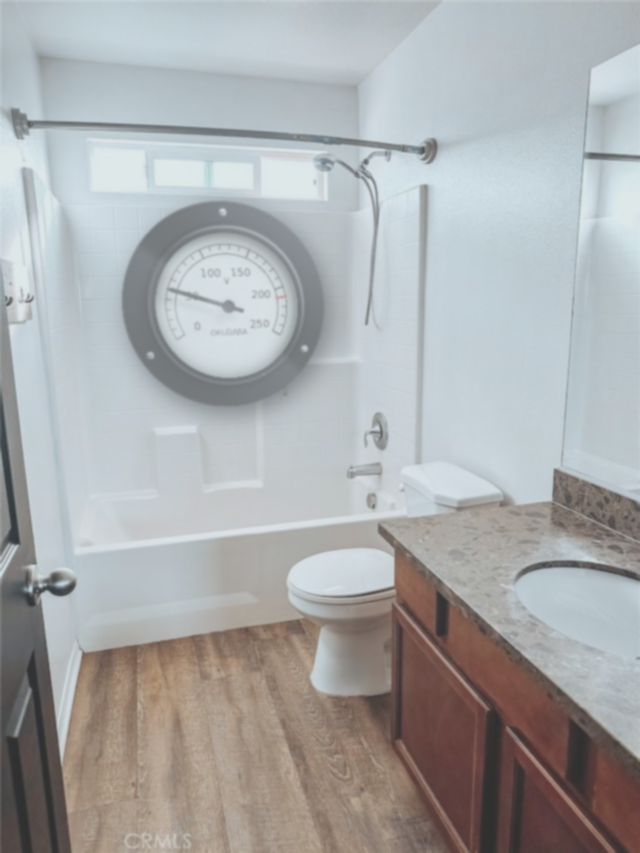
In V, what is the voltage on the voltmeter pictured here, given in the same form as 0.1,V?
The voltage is 50,V
